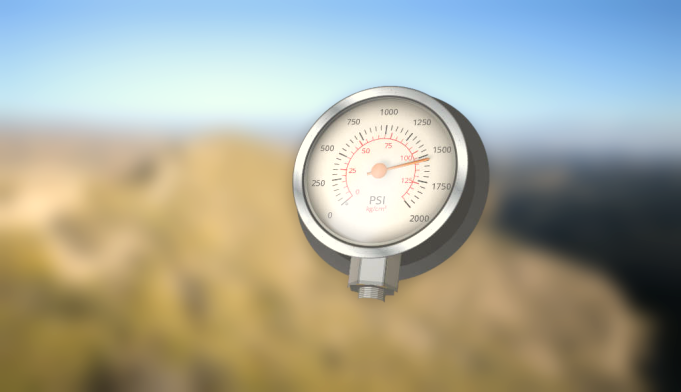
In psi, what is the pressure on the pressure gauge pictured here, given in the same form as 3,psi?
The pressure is 1550,psi
